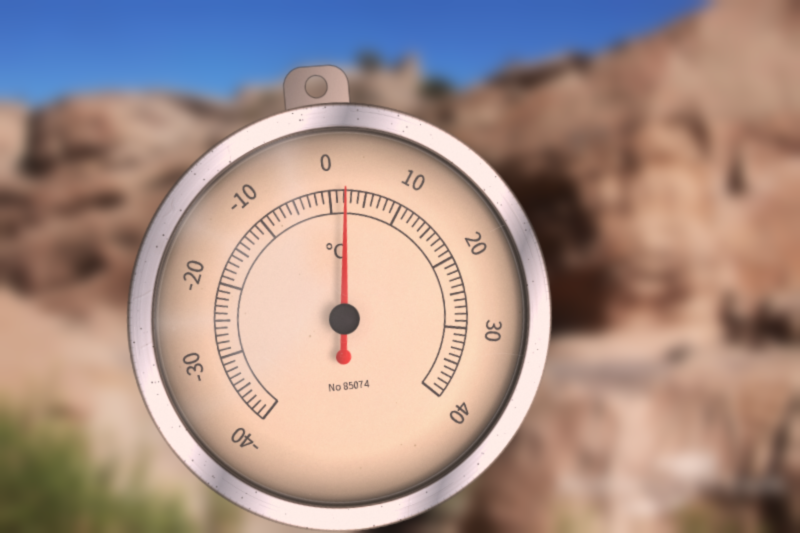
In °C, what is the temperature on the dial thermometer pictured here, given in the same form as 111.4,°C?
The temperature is 2,°C
